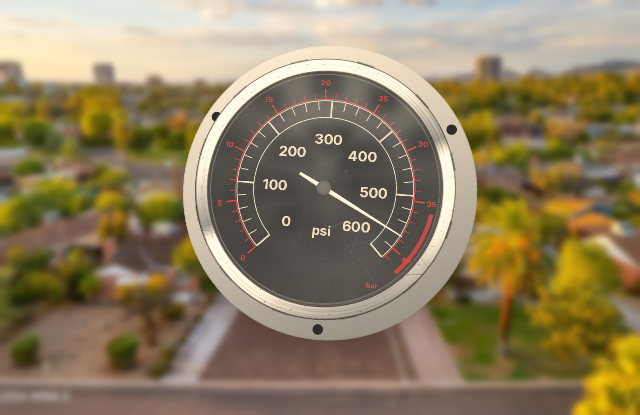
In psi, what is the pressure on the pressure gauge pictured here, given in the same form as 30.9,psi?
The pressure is 560,psi
